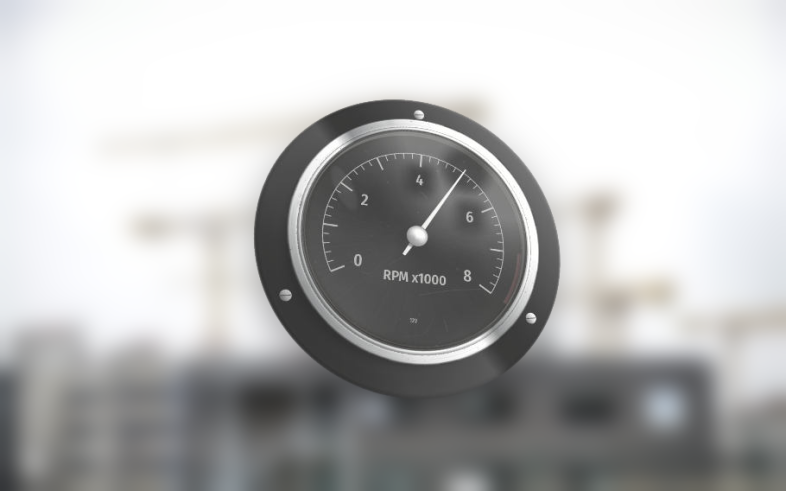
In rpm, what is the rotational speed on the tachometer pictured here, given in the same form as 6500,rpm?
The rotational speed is 5000,rpm
